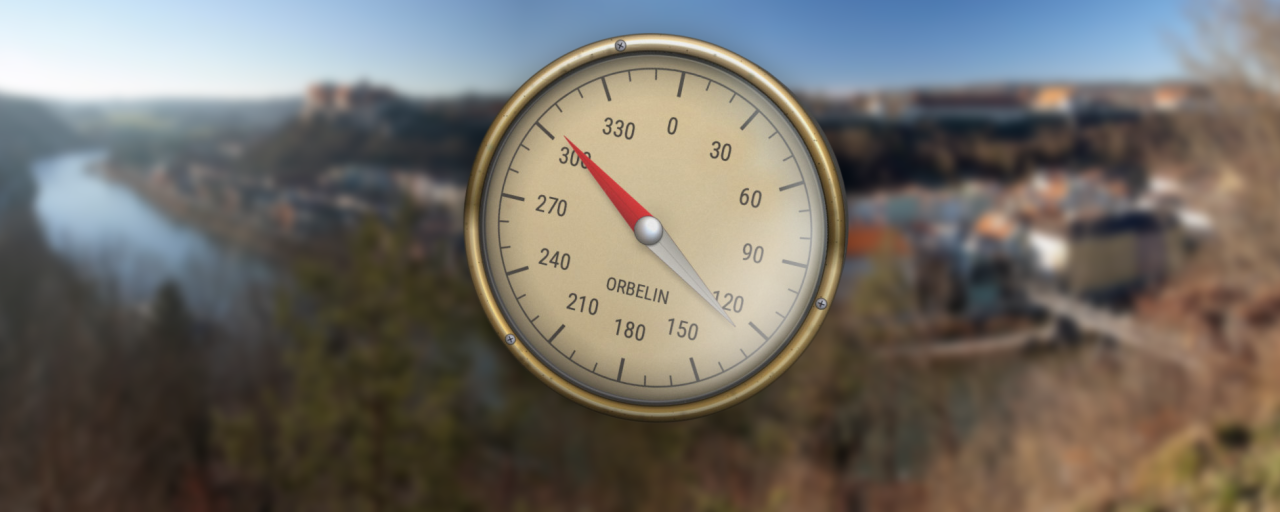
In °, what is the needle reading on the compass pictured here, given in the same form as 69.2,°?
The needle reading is 305,°
